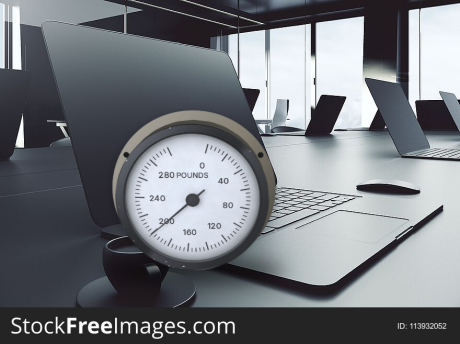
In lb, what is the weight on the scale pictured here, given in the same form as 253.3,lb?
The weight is 200,lb
